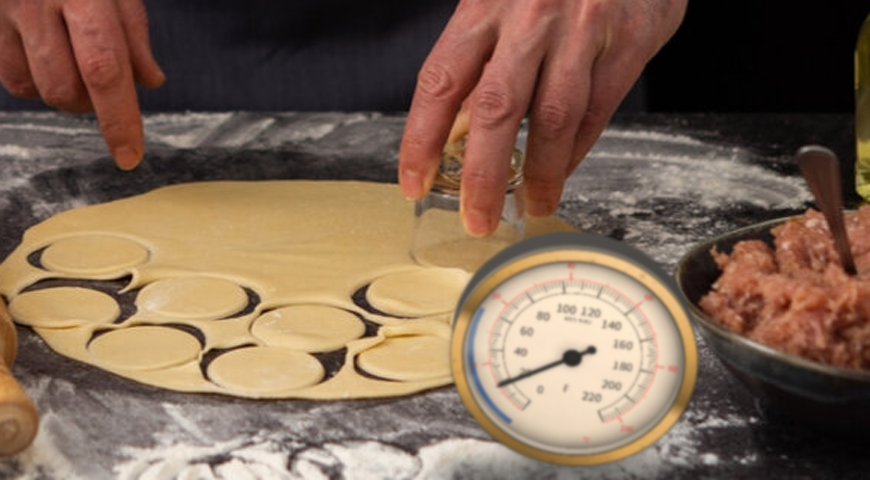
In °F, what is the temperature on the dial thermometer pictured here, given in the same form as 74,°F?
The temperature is 20,°F
